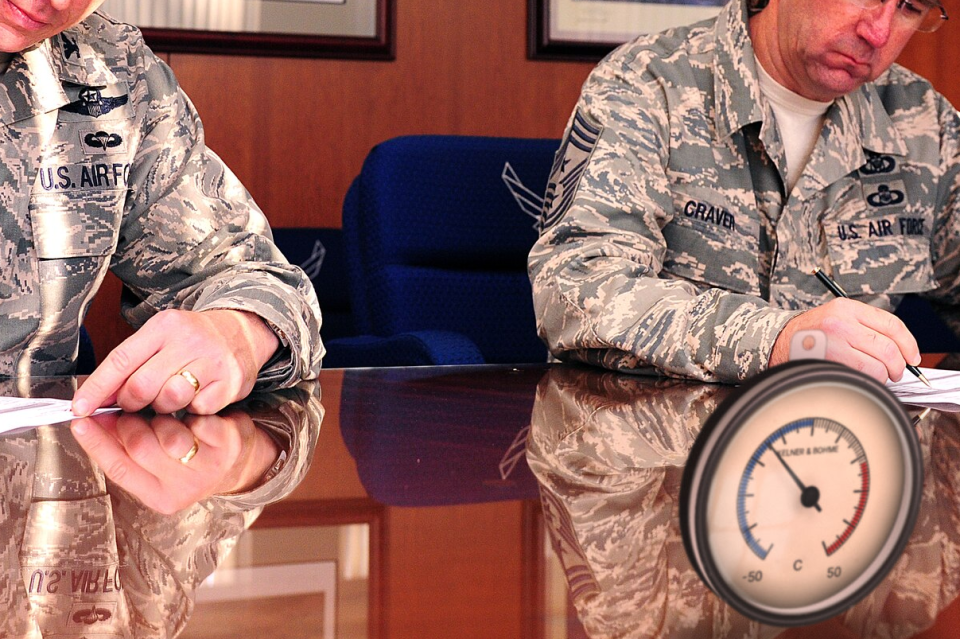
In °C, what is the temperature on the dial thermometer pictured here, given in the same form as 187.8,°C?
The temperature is -15,°C
